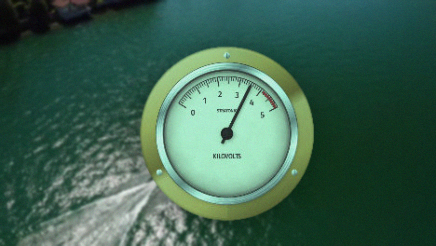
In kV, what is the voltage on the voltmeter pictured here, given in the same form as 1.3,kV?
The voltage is 3.5,kV
